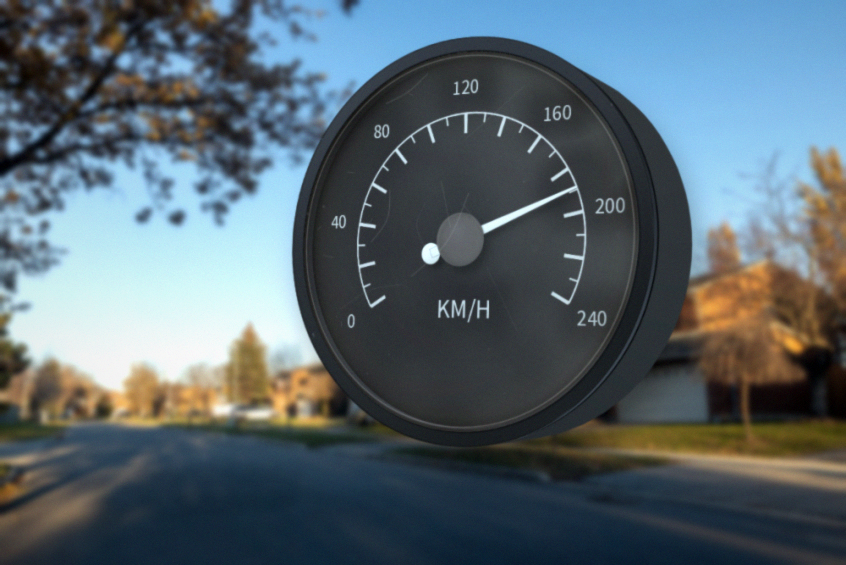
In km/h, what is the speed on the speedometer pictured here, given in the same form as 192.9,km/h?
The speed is 190,km/h
